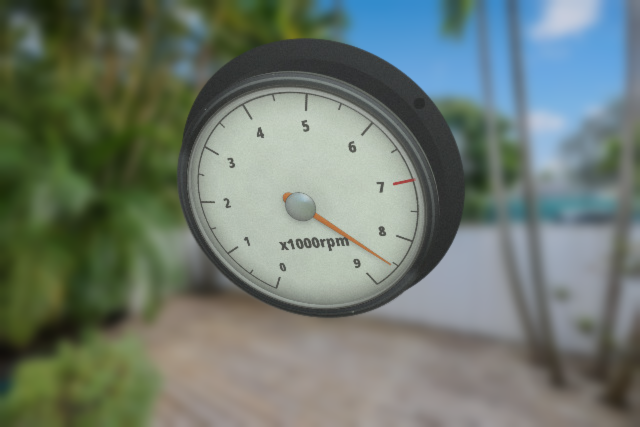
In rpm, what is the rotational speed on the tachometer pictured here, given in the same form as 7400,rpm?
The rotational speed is 8500,rpm
